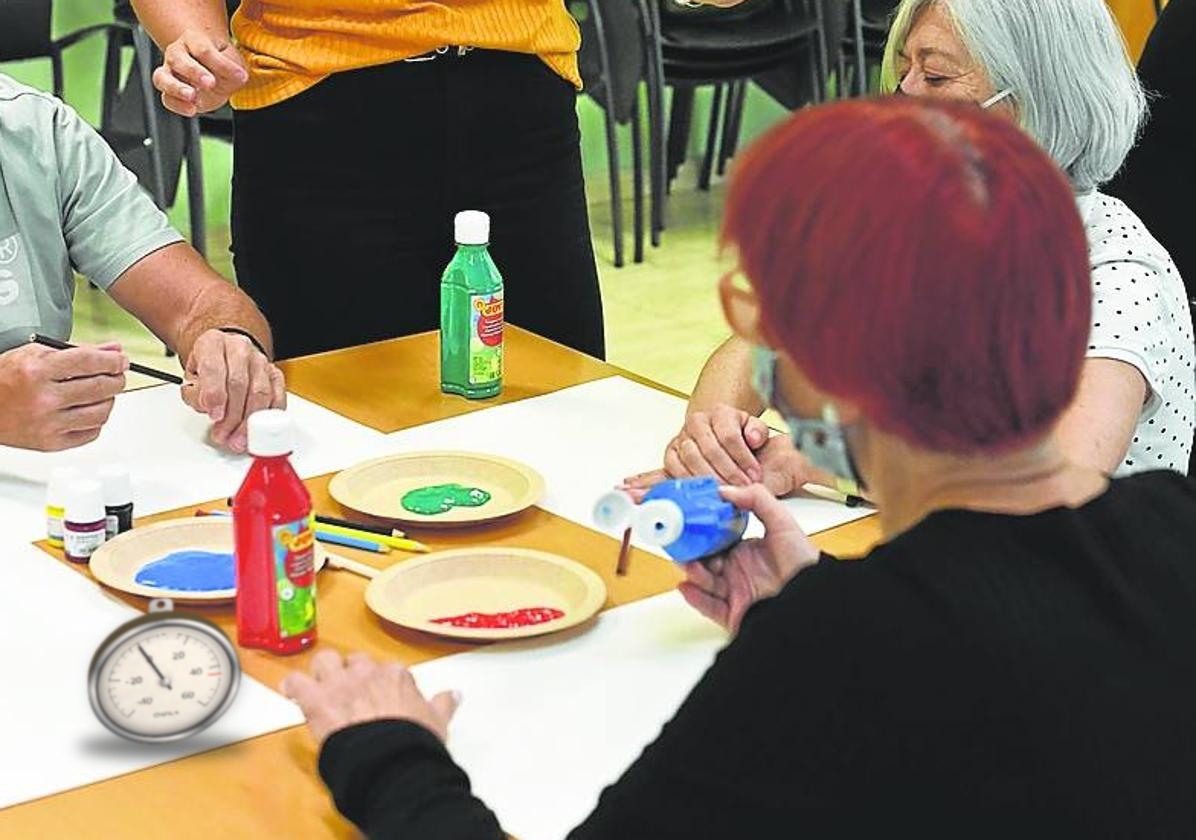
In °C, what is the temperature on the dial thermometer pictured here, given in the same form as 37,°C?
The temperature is 0,°C
